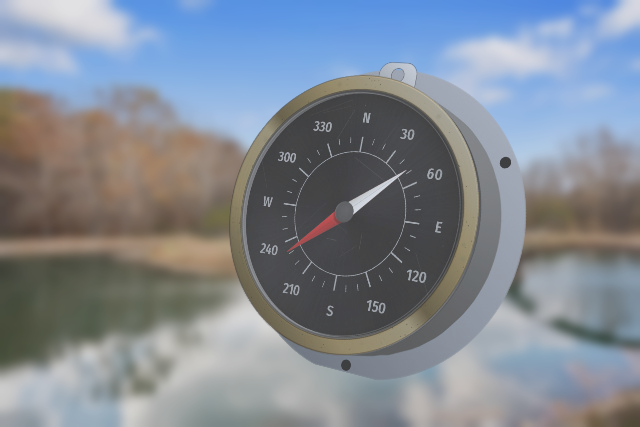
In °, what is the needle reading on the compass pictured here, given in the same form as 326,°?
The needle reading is 230,°
